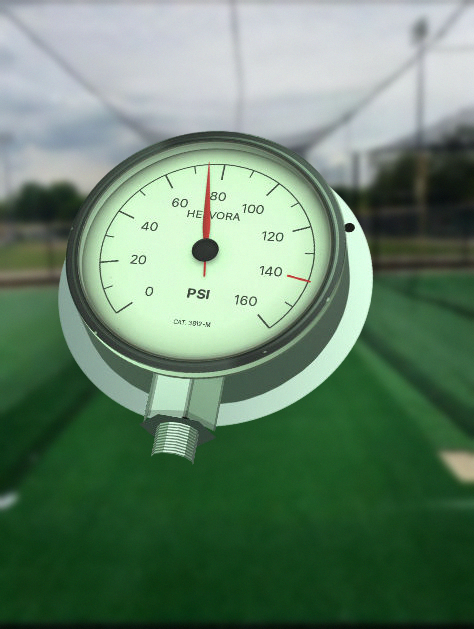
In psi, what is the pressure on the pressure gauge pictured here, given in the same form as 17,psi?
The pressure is 75,psi
